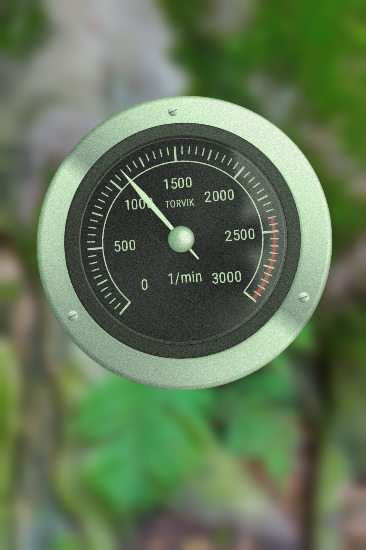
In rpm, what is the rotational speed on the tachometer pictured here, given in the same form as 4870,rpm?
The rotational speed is 1100,rpm
